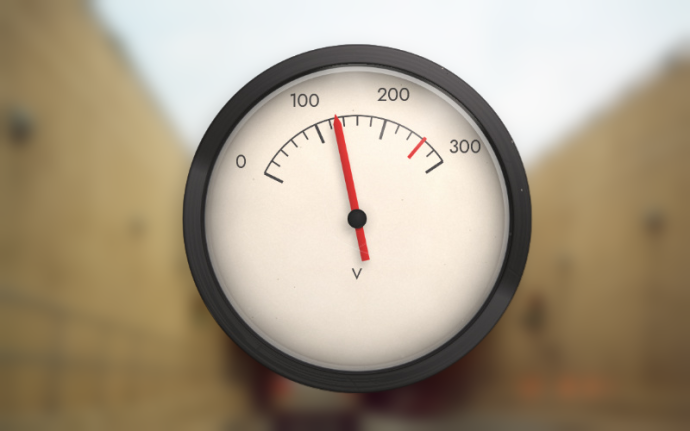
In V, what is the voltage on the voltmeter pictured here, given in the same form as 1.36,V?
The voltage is 130,V
